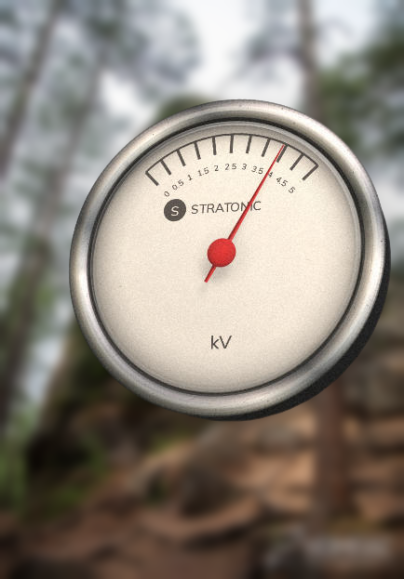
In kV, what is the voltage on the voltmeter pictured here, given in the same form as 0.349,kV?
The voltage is 4,kV
